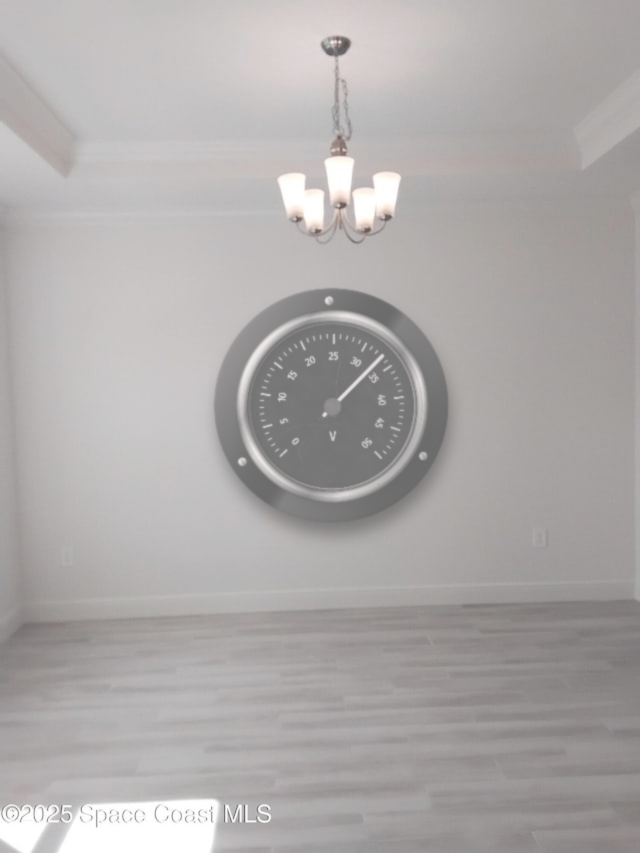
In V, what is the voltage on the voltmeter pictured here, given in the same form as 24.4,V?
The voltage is 33,V
